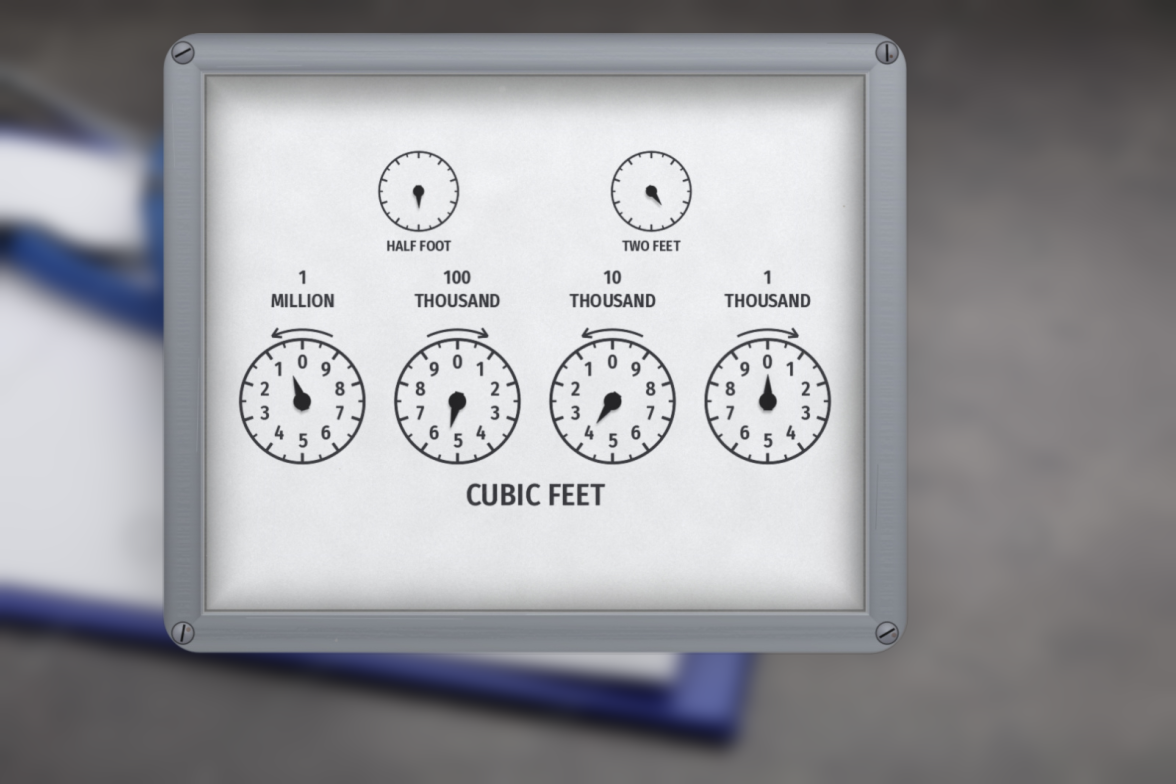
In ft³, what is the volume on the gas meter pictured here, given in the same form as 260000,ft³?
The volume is 54000,ft³
